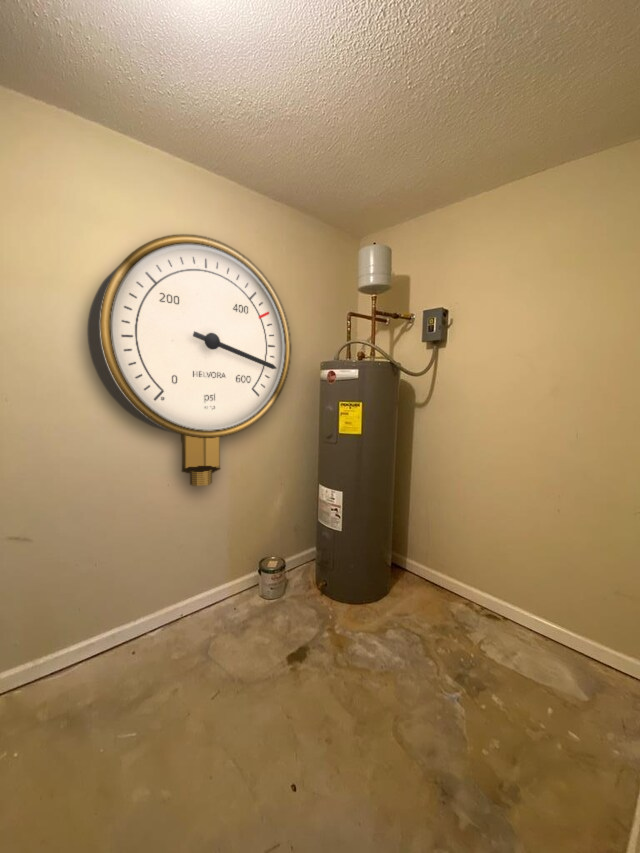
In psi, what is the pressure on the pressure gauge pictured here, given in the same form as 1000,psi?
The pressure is 540,psi
